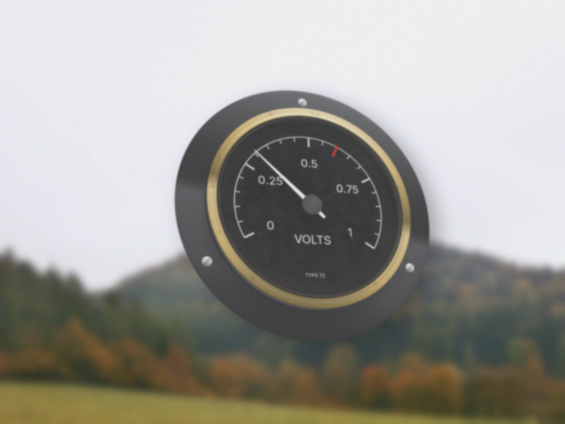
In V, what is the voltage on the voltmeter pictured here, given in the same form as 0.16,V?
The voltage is 0.3,V
